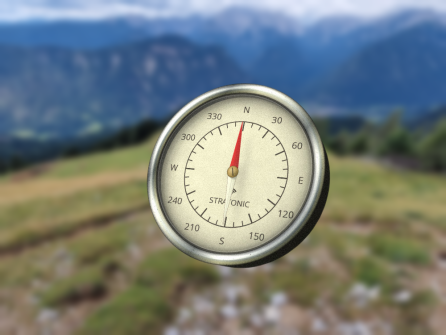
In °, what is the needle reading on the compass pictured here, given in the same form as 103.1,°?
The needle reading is 0,°
